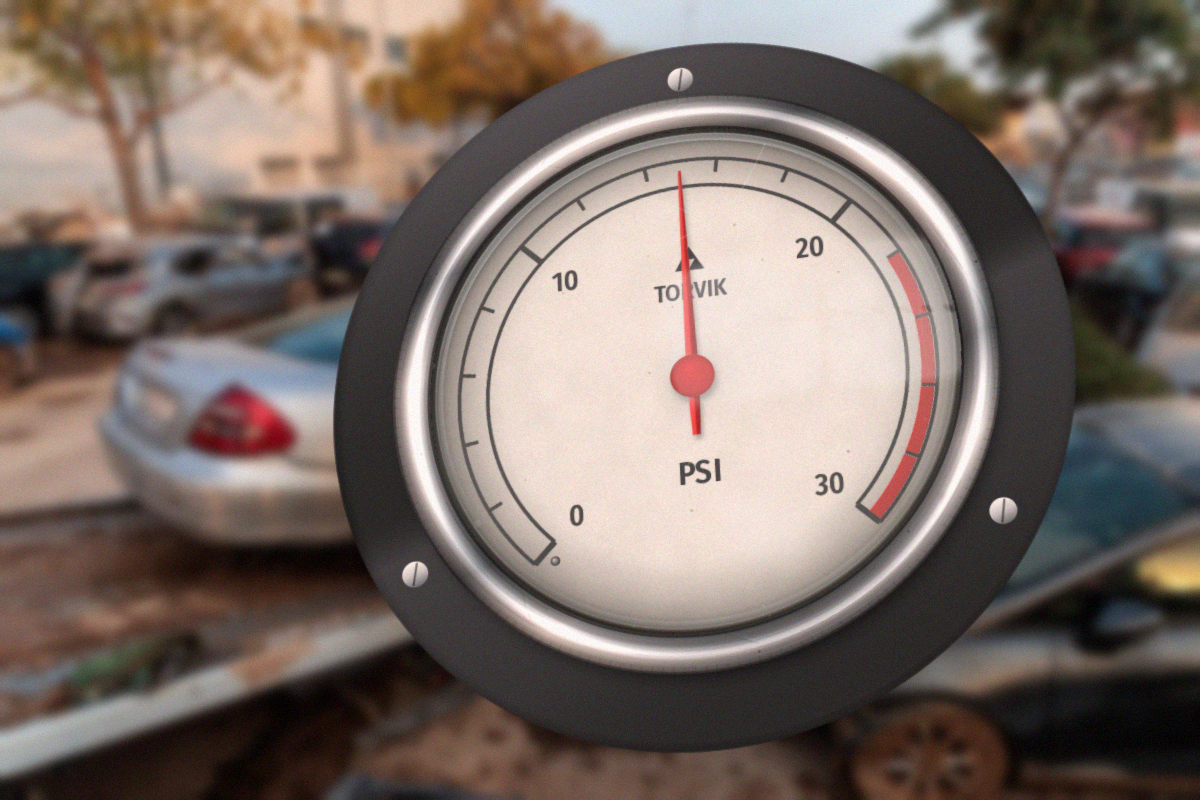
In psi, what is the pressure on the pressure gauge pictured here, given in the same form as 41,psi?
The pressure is 15,psi
